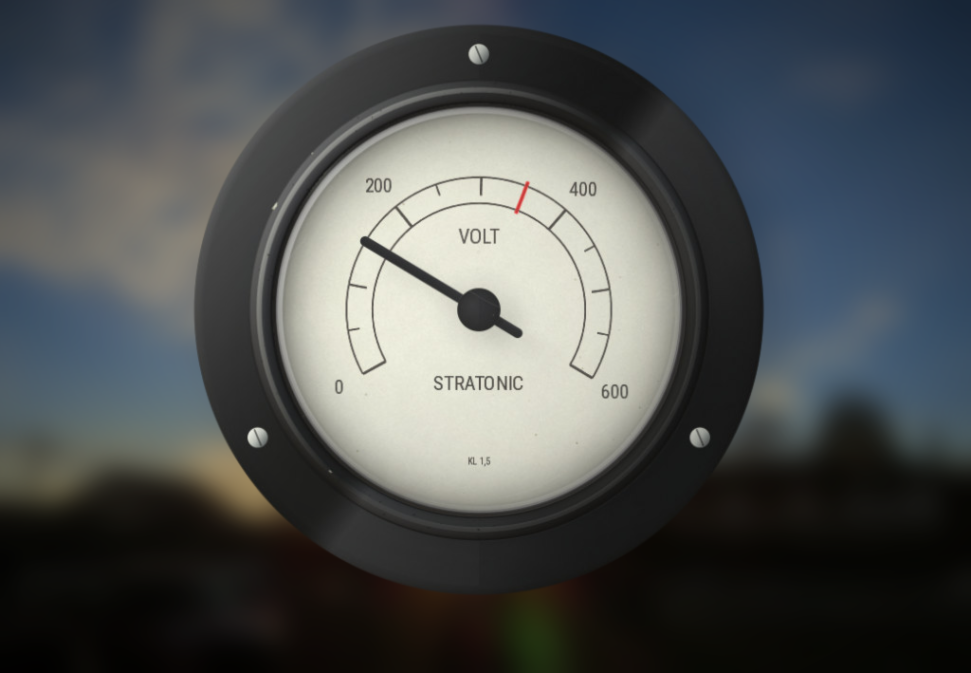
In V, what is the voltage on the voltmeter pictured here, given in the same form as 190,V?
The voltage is 150,V
